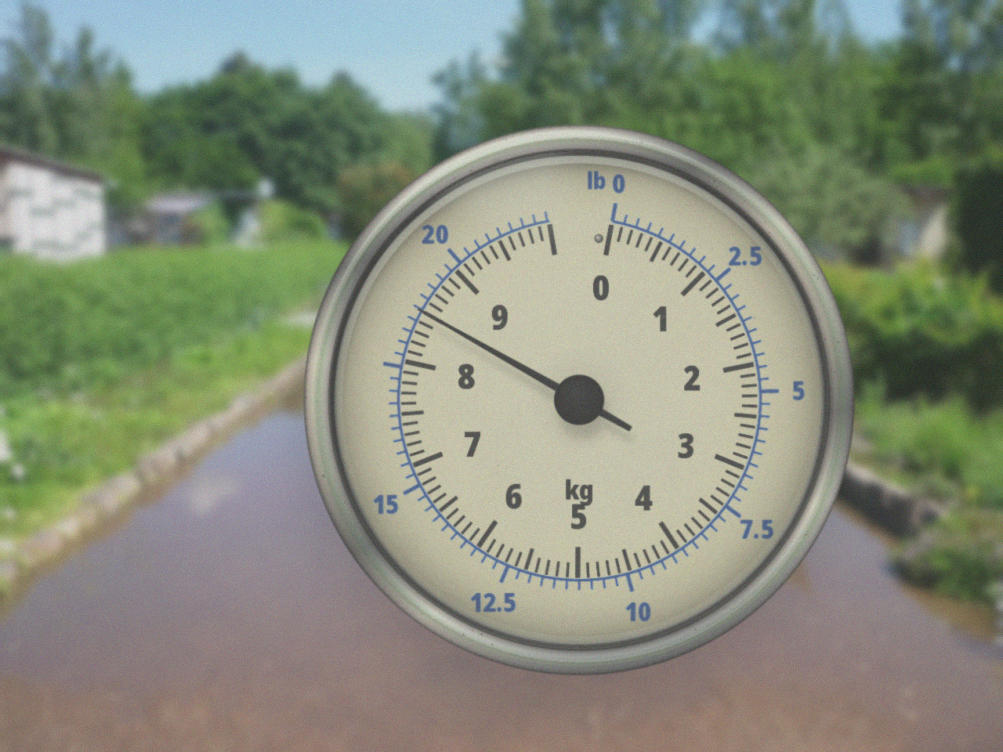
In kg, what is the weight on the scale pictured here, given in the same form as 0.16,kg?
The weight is 8.5,kg
